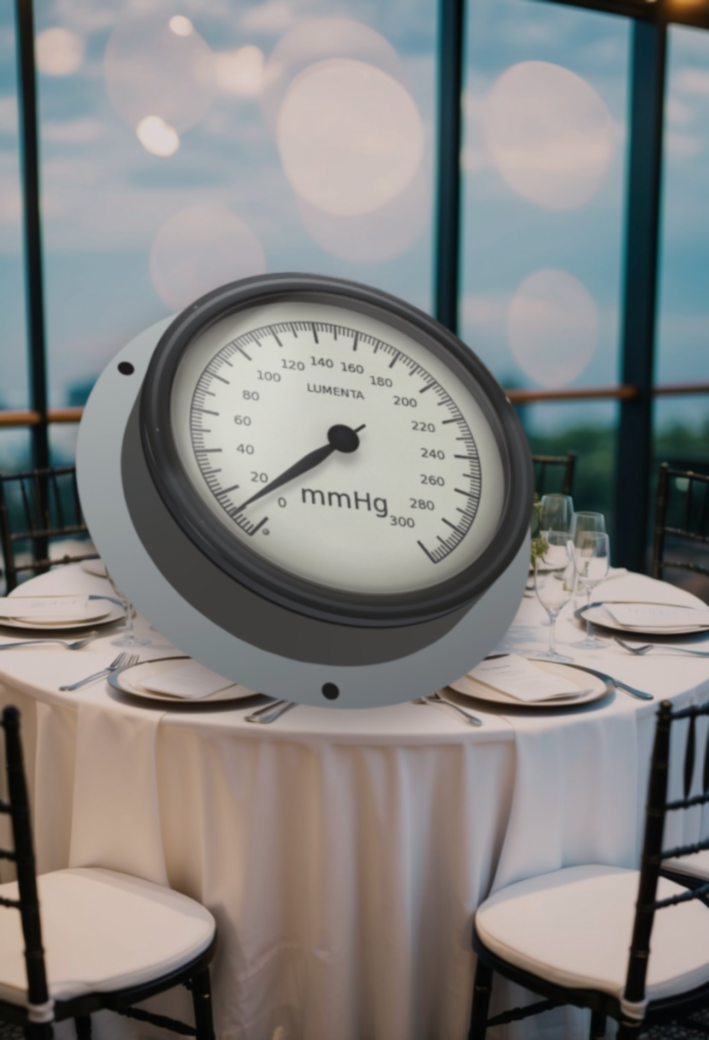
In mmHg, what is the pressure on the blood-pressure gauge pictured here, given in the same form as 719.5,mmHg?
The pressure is 10,mmHg
